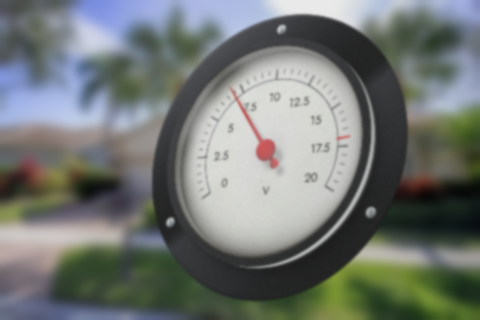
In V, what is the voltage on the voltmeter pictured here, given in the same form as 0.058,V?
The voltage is 7,V
